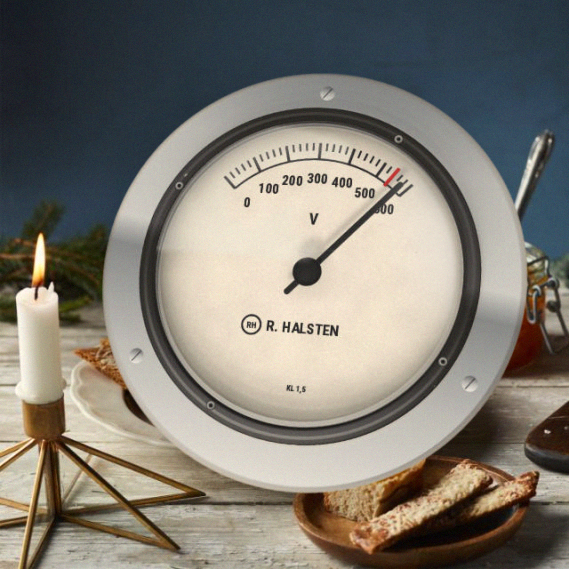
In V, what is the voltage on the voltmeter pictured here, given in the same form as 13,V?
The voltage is 580,V
